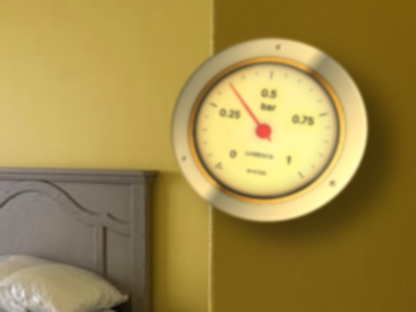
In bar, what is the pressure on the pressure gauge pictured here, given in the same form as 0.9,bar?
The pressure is 0.35,bar
